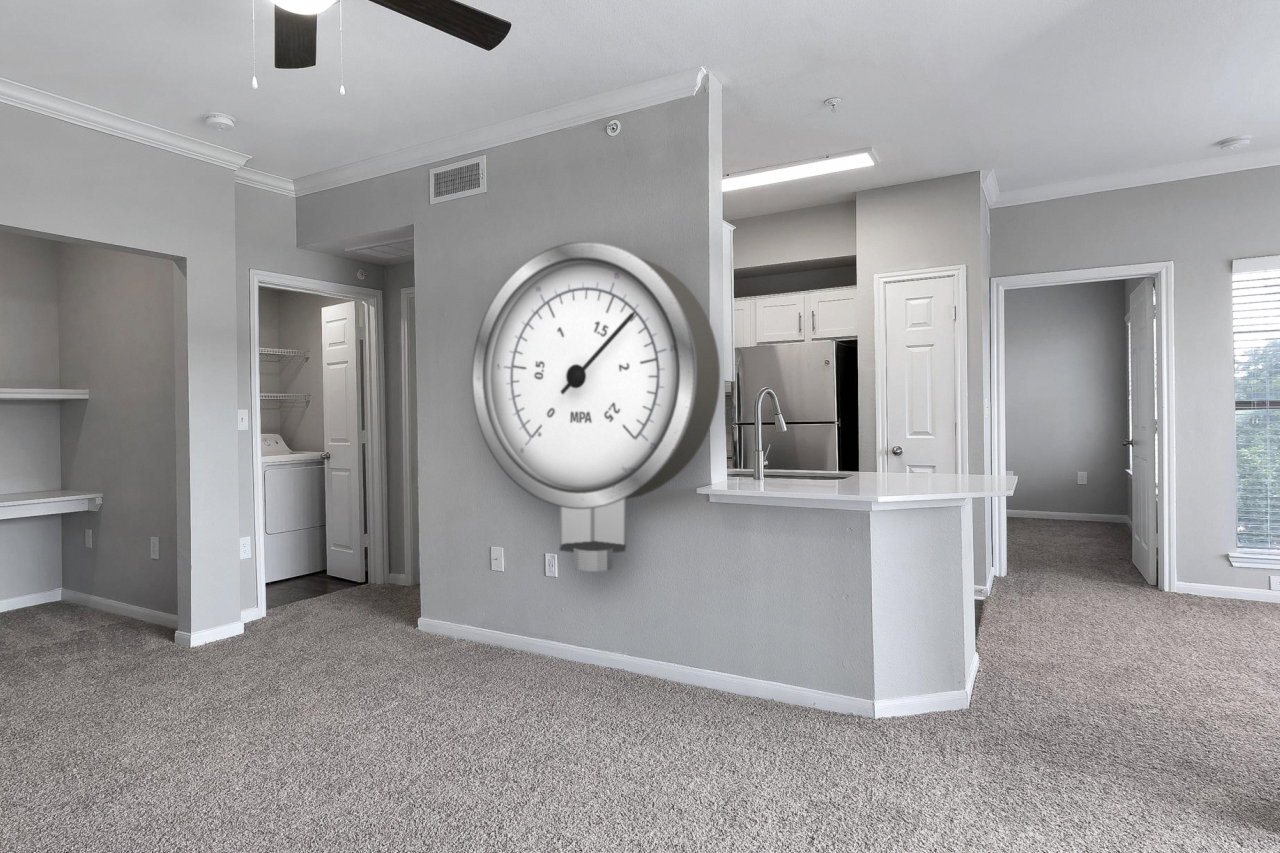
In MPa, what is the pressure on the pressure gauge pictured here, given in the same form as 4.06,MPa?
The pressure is 1.7,MPa
